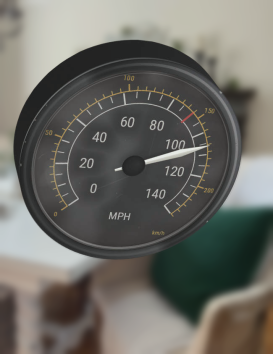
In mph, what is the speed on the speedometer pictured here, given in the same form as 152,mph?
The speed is 105,mph
